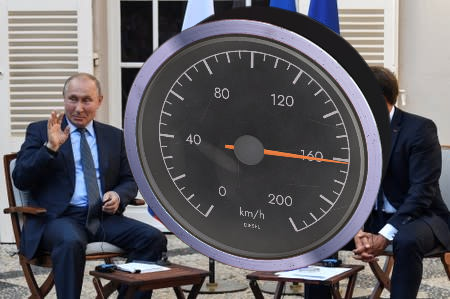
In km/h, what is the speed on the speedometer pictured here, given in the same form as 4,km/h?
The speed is 160,km/h
